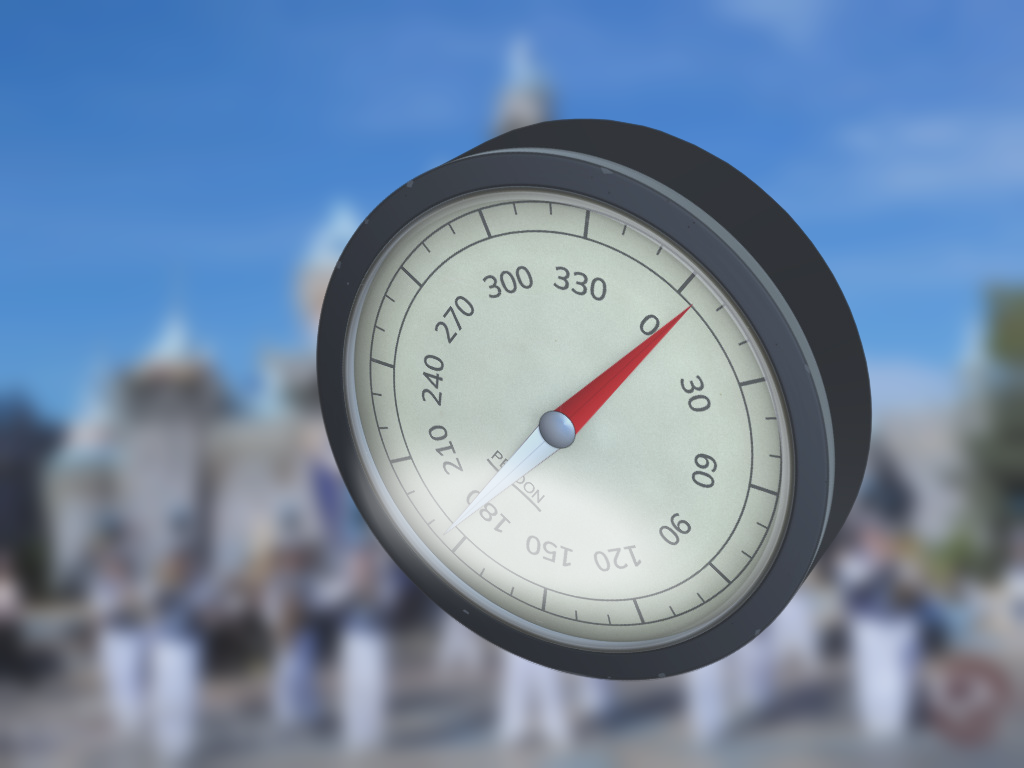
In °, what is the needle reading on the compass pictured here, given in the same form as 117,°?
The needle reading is 5,°
